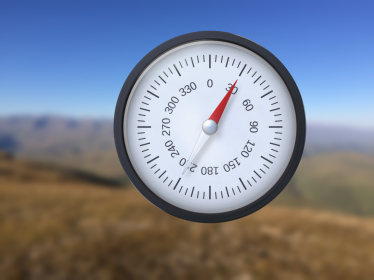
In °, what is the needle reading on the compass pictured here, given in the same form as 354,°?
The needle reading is 30,°
